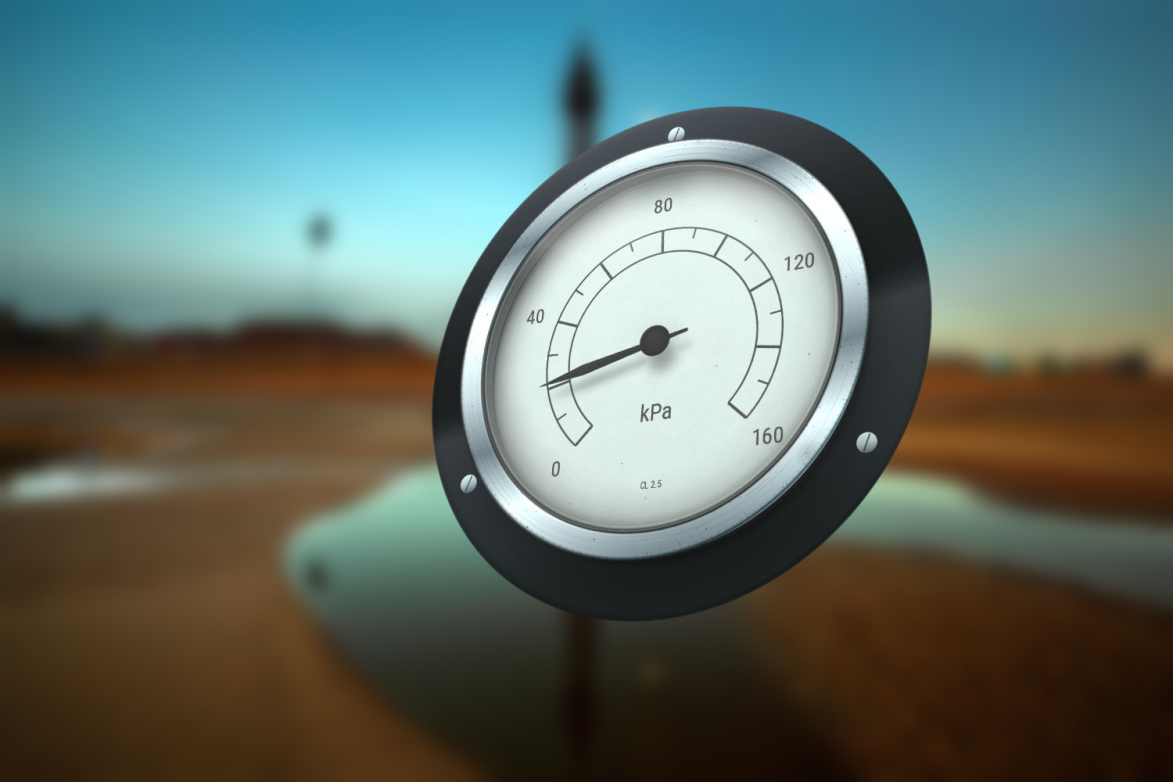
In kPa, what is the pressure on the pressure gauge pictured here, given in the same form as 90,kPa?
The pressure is 20,kPa
